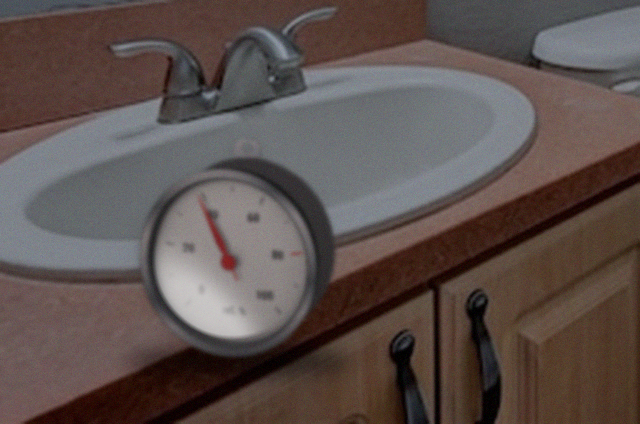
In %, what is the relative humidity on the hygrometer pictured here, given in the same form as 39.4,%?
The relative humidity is 40,%
